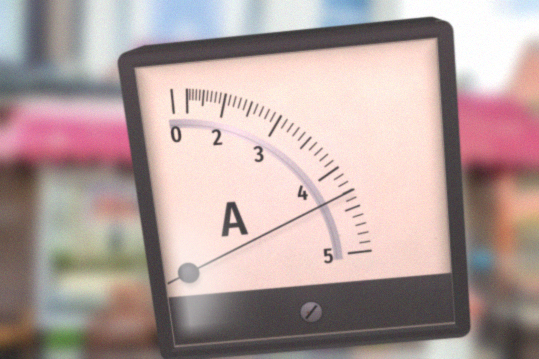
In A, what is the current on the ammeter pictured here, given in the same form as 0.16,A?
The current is 4.3,A
